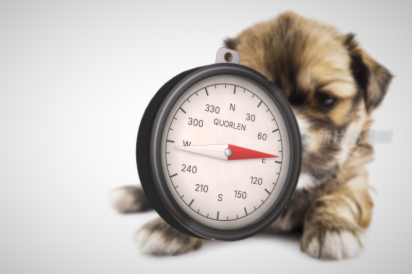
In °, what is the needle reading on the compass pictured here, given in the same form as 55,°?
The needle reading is 85,°
